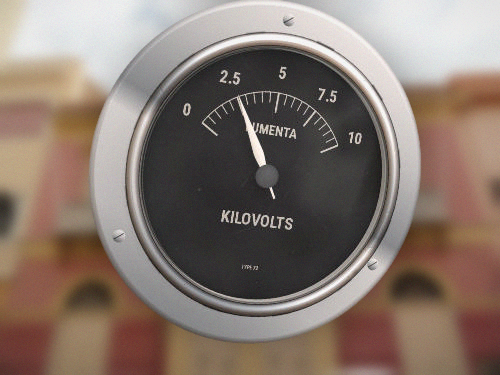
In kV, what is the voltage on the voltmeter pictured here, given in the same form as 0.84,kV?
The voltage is 2.5,kV
